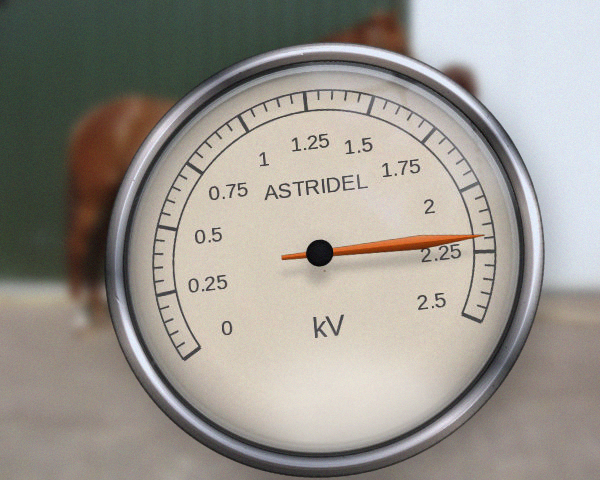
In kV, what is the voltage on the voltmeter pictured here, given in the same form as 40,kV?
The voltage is 2.2,kV
